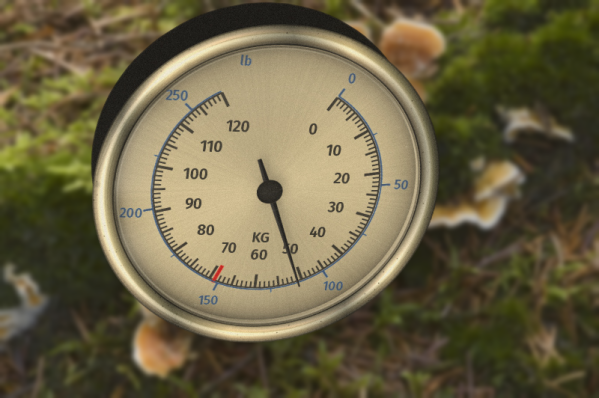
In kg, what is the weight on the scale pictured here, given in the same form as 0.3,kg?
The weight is 51,kg
